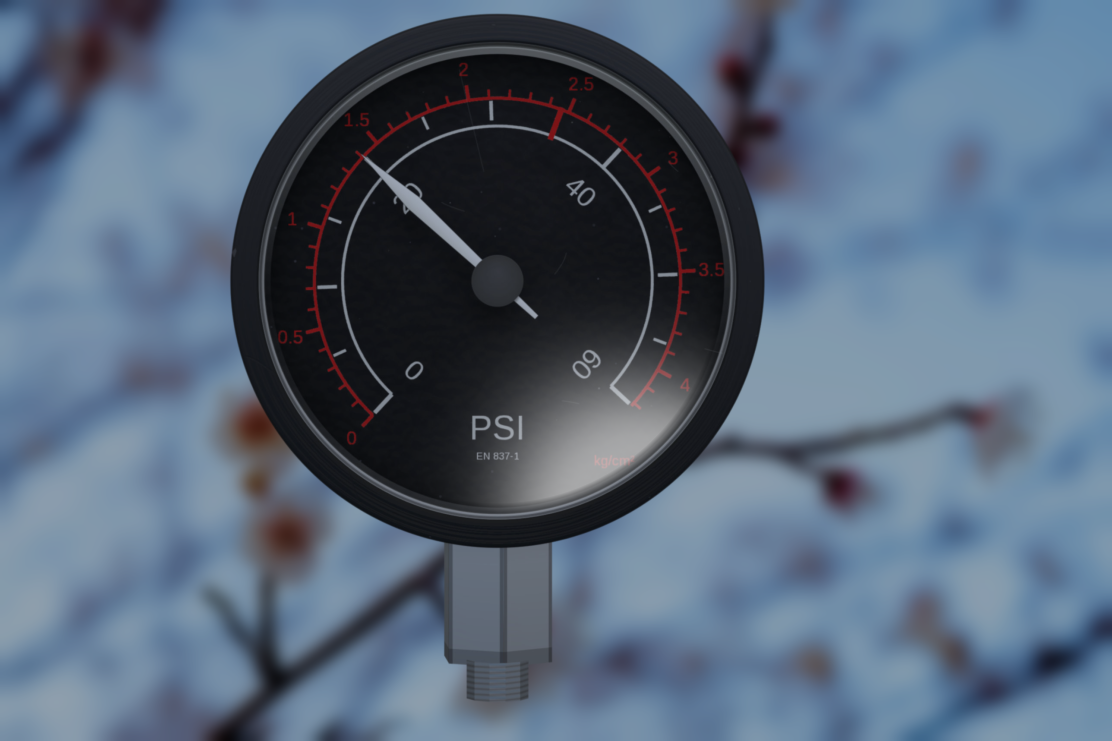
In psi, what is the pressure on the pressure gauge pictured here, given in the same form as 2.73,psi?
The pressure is 20,psi
